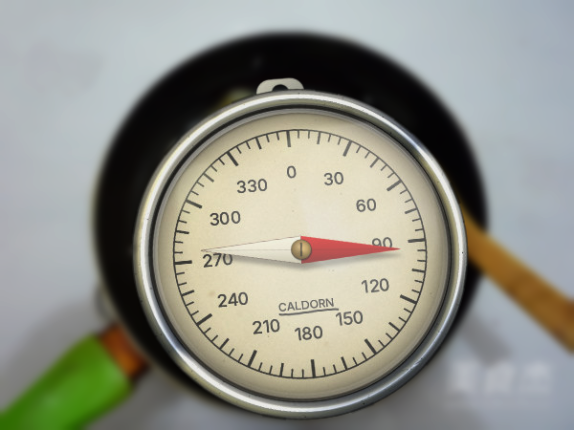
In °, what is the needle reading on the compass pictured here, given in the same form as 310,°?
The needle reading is 95,°
